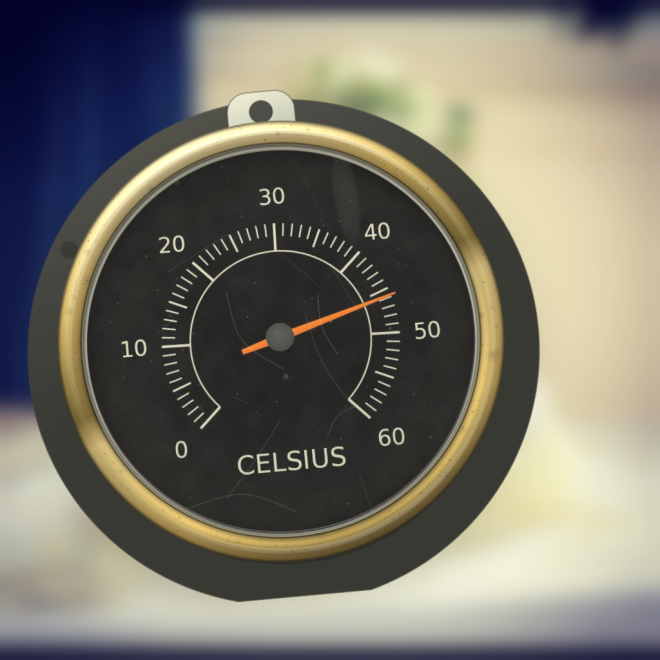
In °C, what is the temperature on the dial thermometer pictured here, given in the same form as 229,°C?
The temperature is 46,°C
